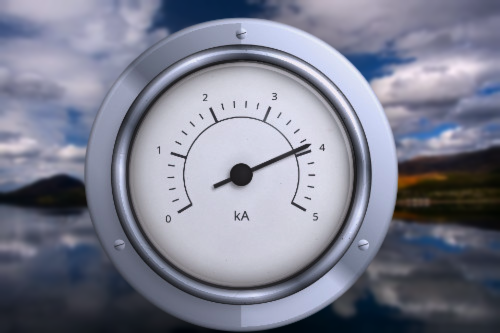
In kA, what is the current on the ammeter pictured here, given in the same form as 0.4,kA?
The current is 3.9,kA
